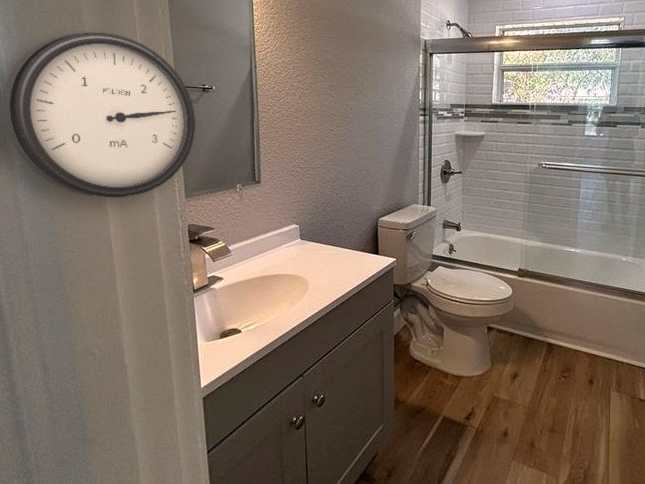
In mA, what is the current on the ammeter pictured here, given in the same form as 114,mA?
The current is 2.5,mA
